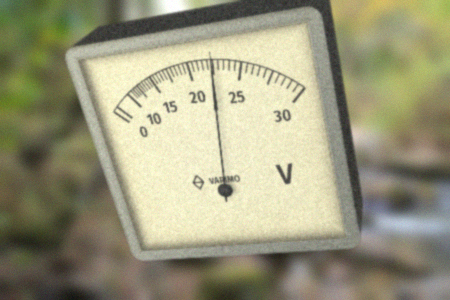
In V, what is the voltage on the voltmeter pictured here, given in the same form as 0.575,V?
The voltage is 22.5,V
